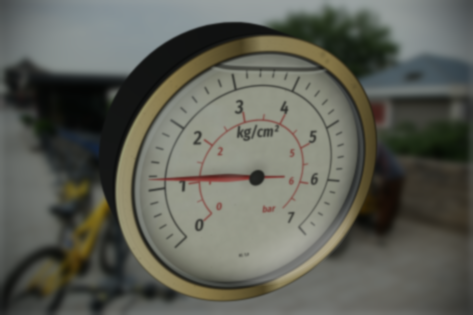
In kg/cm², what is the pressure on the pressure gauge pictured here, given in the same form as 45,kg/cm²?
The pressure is 1.2,kg/cm²
